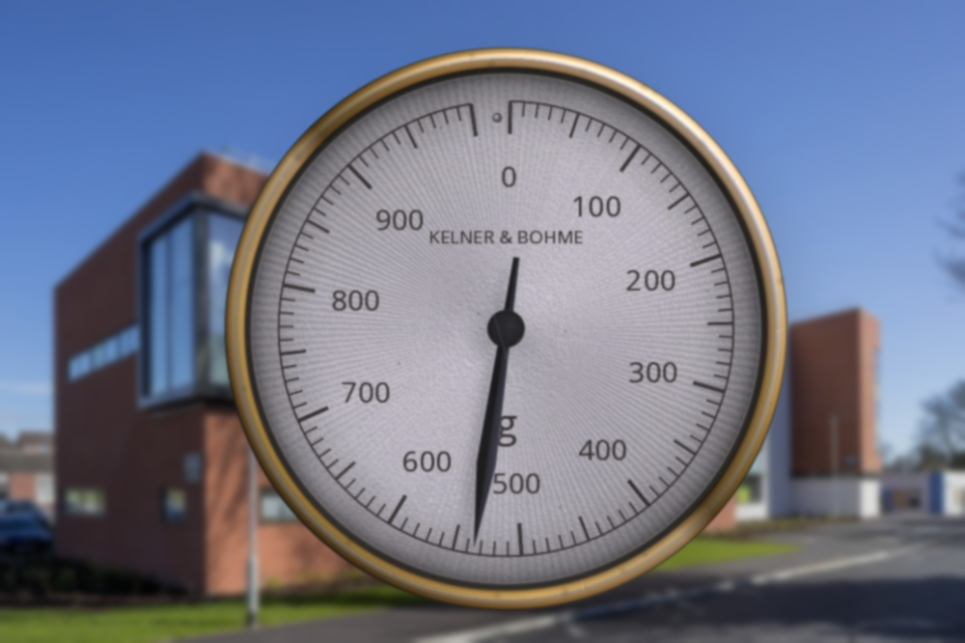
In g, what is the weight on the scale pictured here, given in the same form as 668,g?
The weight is 535,g
